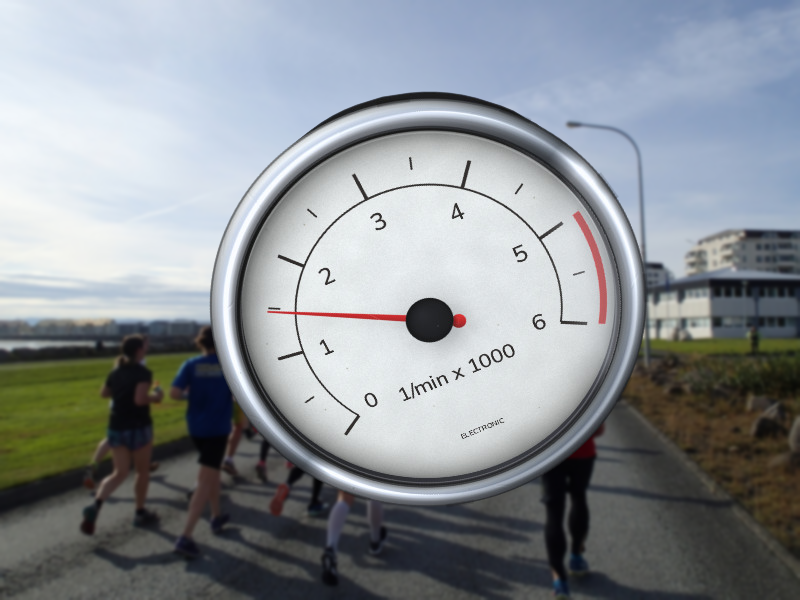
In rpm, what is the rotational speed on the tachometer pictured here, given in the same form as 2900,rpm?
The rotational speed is 1500,rpm
